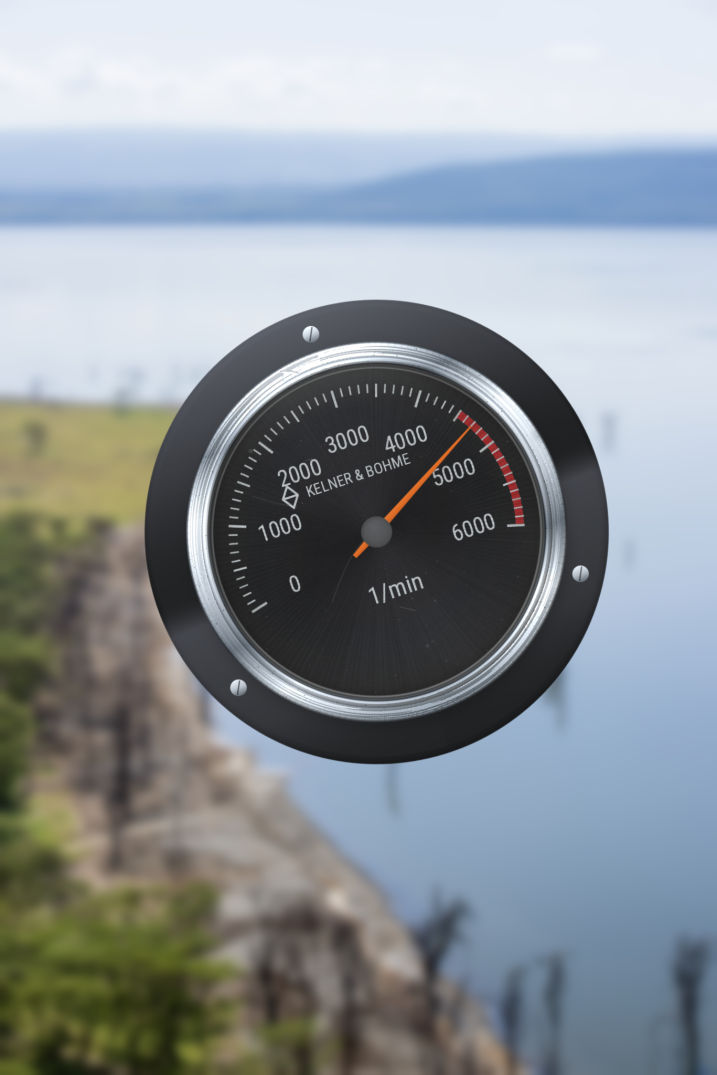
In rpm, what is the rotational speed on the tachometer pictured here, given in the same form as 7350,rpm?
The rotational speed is 4700,rpm
